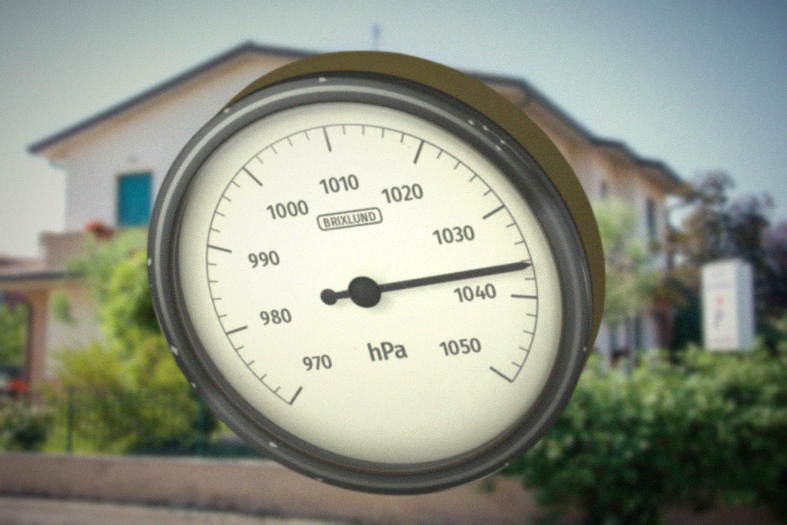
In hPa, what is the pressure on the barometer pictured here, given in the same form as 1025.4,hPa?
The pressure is 1036,hPa
